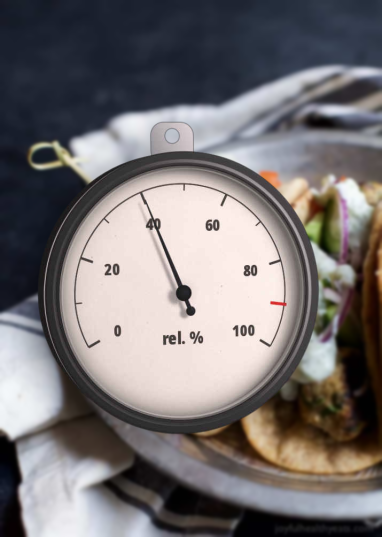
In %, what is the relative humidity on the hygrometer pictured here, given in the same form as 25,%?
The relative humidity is 40,%
